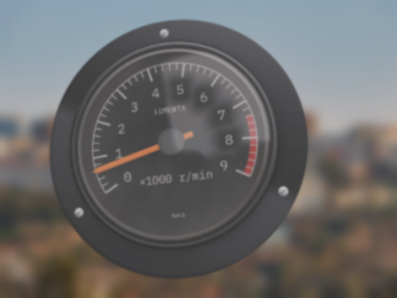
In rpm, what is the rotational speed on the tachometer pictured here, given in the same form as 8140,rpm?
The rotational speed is 600,rpm
